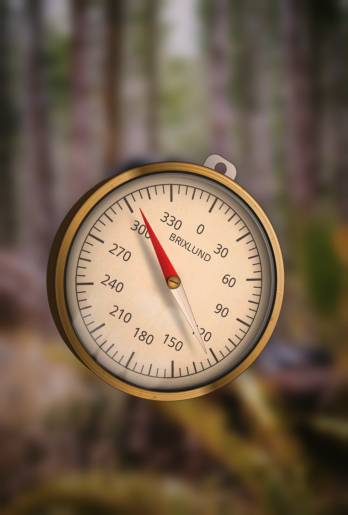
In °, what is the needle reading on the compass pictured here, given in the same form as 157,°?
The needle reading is 305,°
